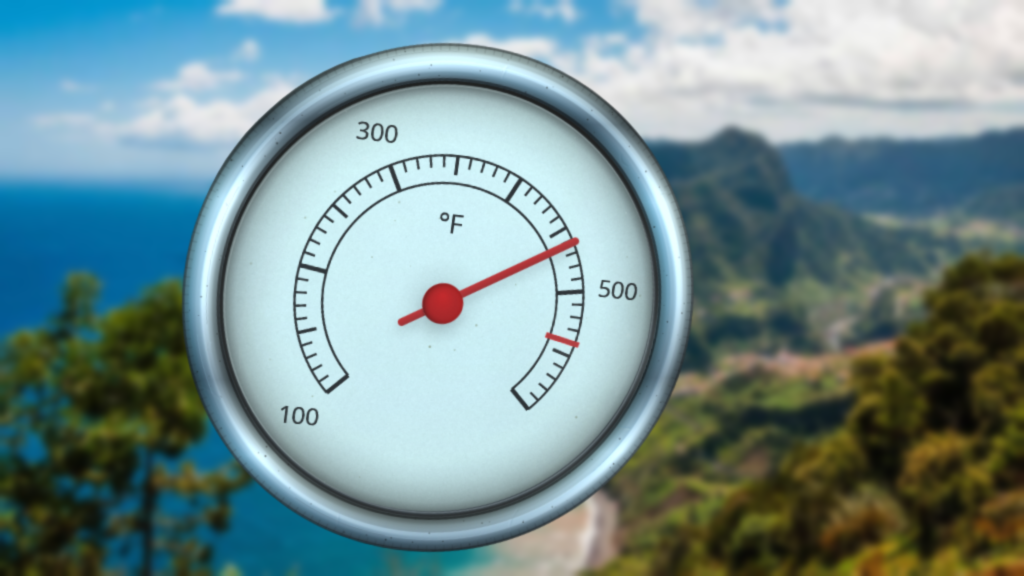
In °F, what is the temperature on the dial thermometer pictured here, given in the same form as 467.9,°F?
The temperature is 460,°F
